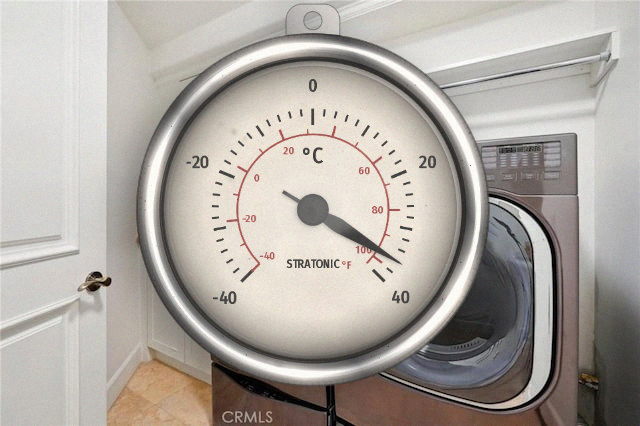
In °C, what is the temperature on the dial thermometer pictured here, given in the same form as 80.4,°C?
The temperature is 36,°C
